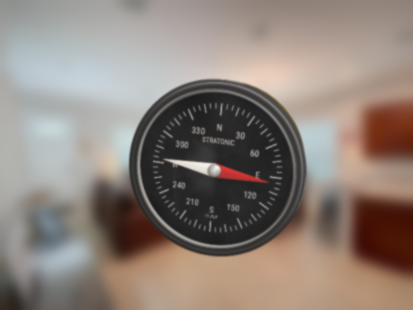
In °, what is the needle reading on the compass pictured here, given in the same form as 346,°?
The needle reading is 95,°
